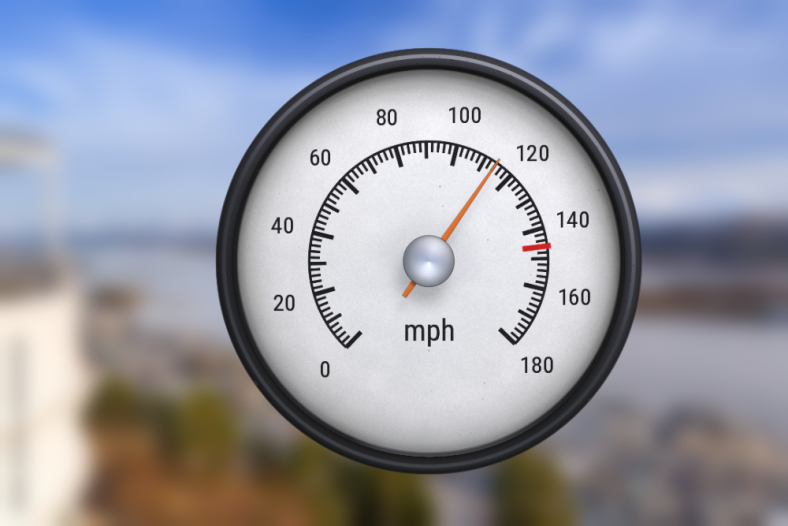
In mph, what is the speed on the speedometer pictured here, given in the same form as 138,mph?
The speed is 114,mph
